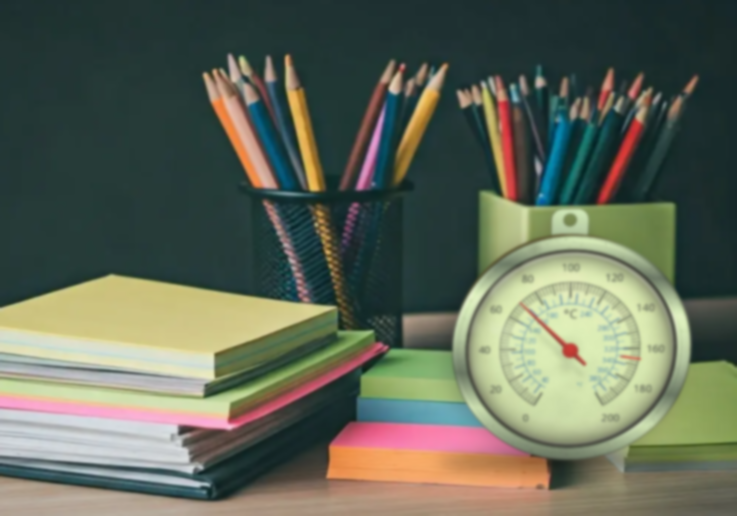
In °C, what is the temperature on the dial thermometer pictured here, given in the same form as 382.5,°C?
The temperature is 70,°C
